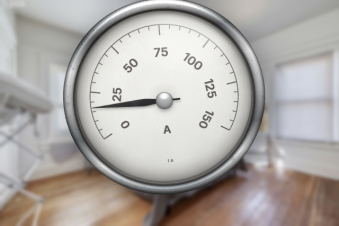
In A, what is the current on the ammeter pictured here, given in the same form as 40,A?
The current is 17.5,A
